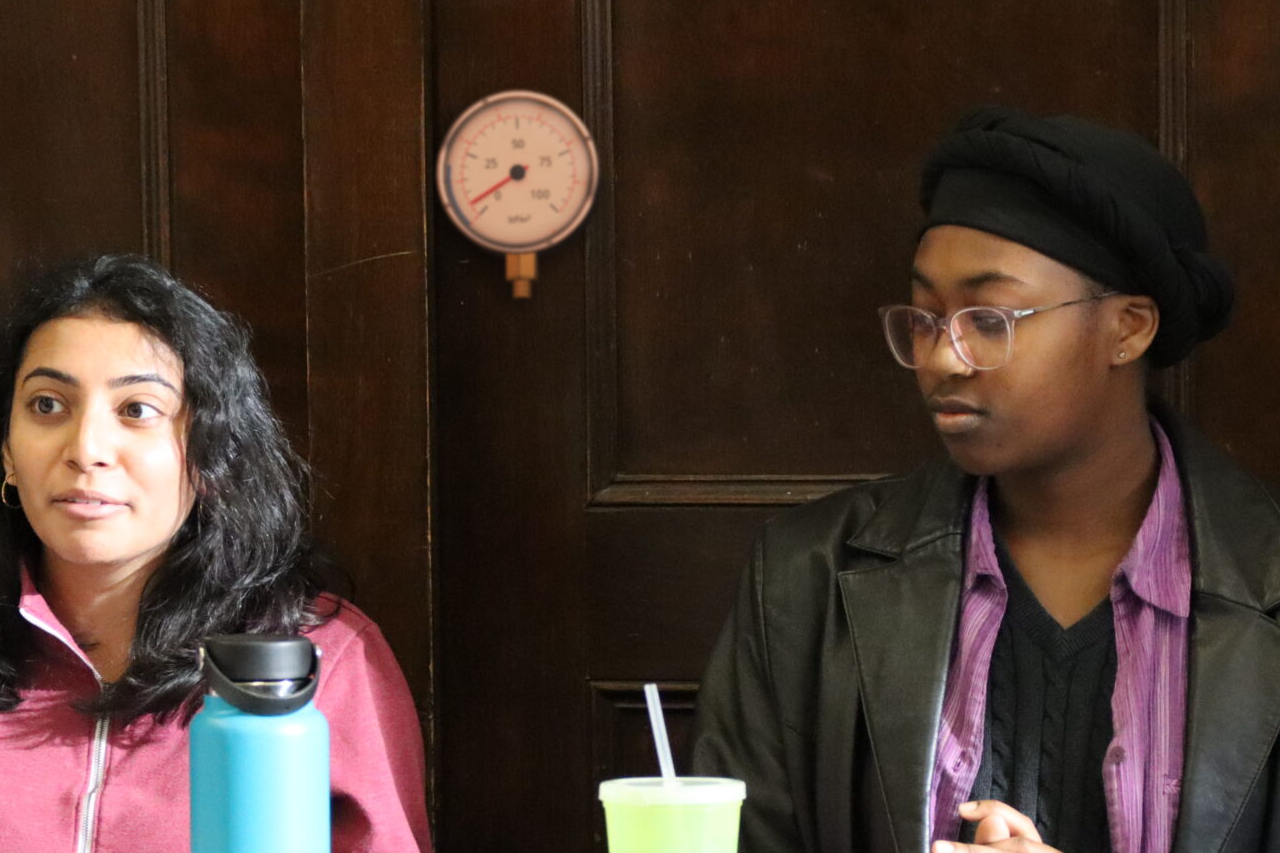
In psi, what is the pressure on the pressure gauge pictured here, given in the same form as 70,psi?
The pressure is 5,psi
